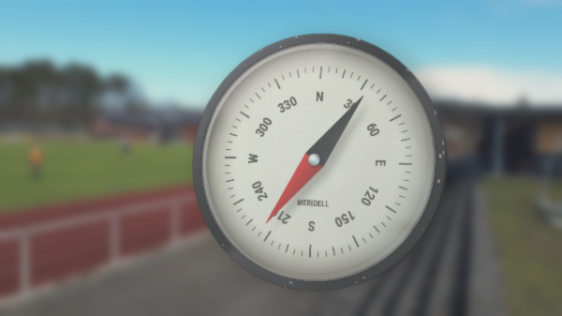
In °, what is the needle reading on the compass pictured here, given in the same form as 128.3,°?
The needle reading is 215,°
